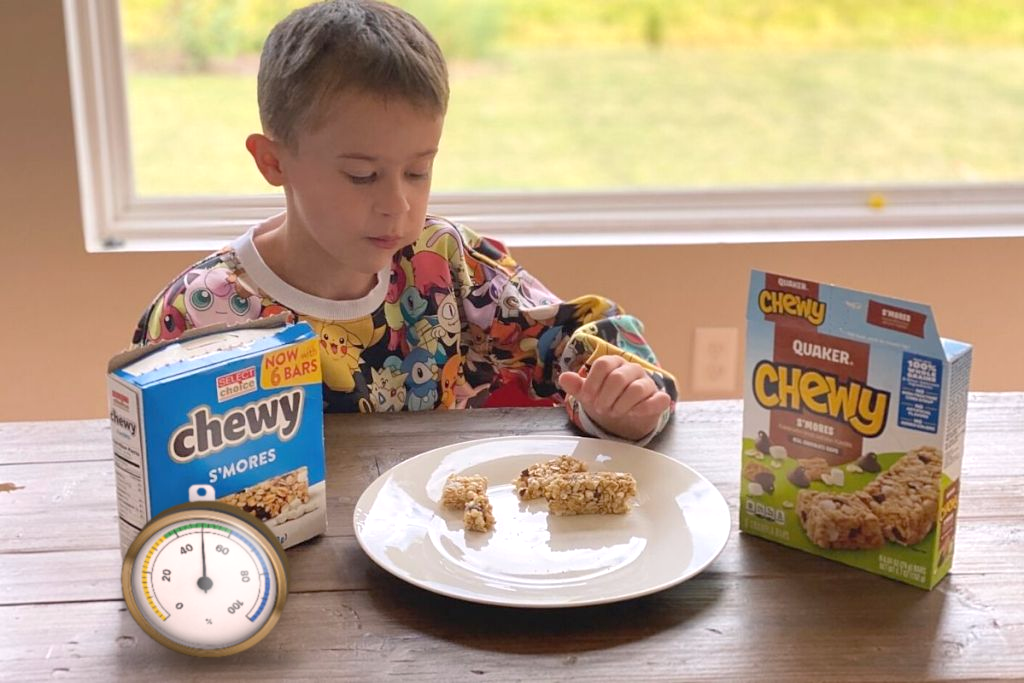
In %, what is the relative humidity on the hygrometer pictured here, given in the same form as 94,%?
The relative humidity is 50,%
